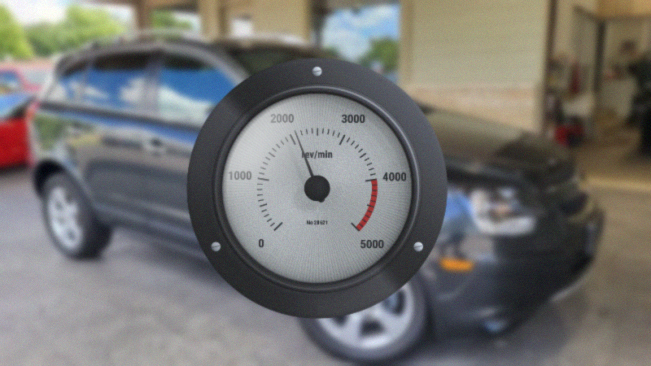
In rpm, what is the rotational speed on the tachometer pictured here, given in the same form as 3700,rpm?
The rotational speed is 2100,rpm
